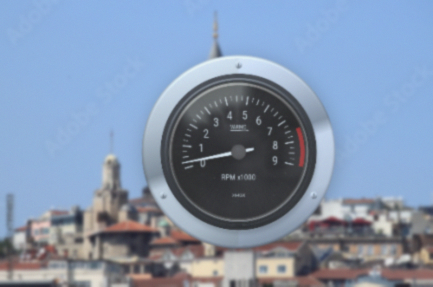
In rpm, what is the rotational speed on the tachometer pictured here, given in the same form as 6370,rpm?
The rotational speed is 250,rpm
